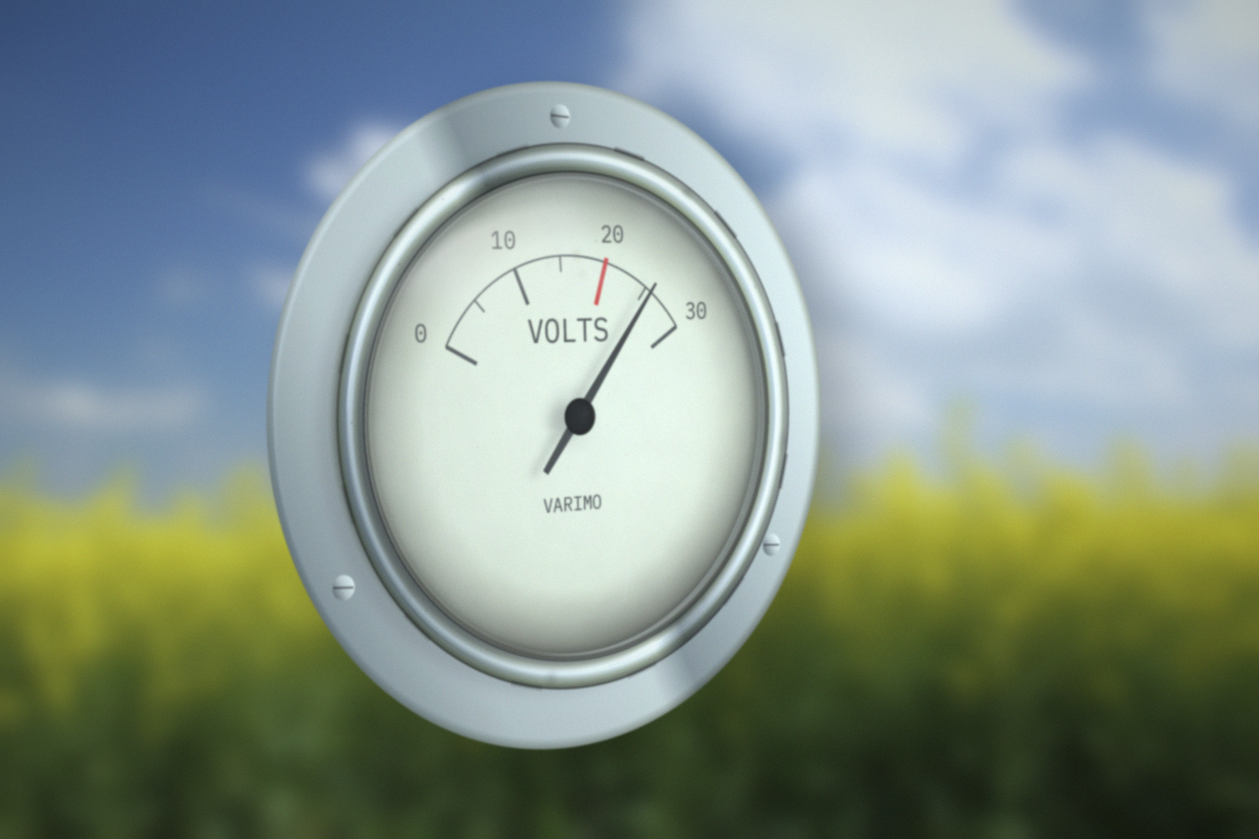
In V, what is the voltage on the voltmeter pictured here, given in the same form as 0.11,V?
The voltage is 25,V
